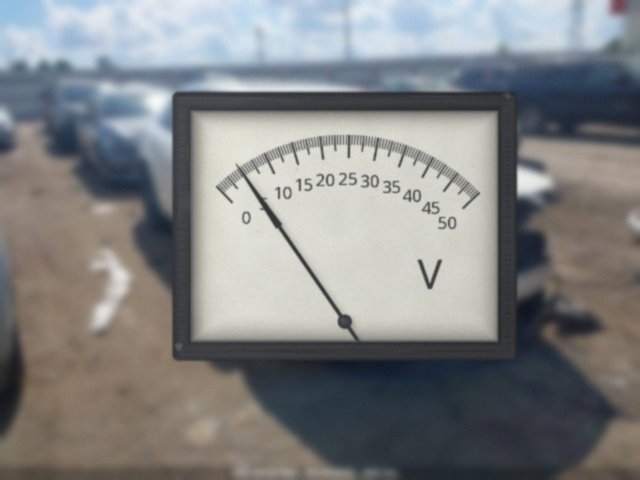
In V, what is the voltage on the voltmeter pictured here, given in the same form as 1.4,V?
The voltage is 5,V
